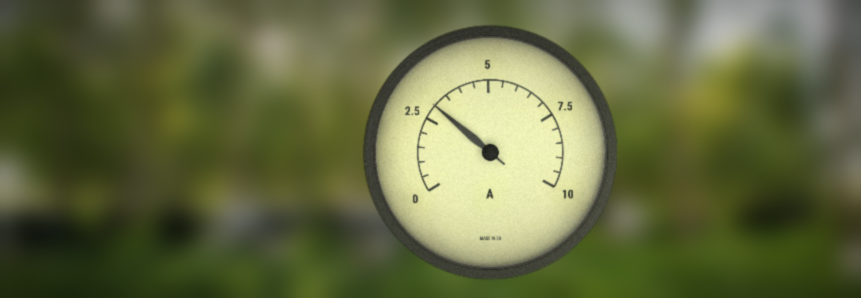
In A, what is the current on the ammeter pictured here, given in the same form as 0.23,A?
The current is 3,A
